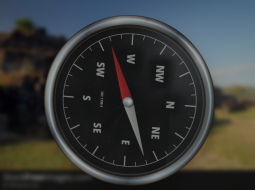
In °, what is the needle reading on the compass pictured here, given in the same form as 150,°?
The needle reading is 250,°
